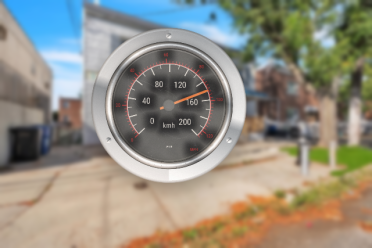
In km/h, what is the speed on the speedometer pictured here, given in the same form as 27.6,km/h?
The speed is 150,km/h
